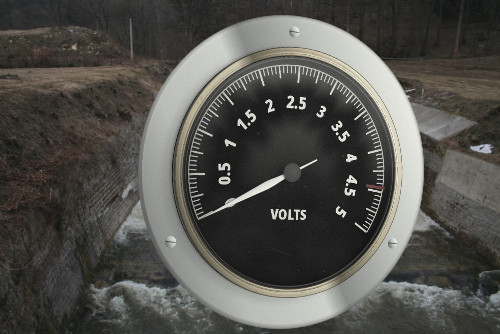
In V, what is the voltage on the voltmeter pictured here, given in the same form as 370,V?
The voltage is 0,V
